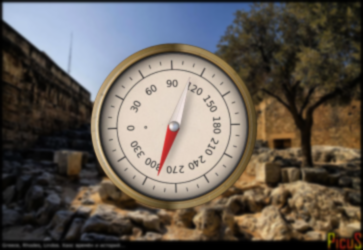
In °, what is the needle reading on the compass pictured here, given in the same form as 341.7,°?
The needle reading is 290,°
